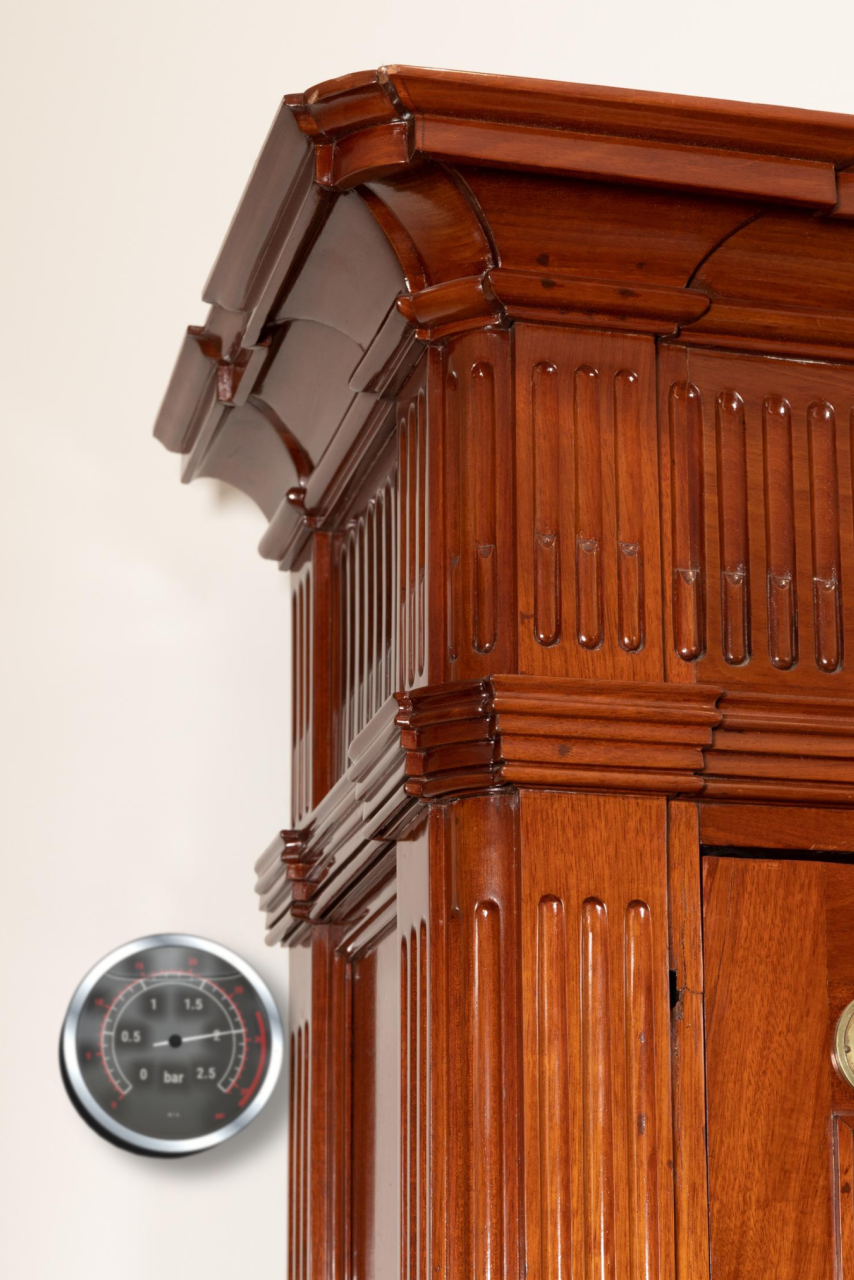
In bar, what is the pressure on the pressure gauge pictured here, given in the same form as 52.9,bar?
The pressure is 2,bar
